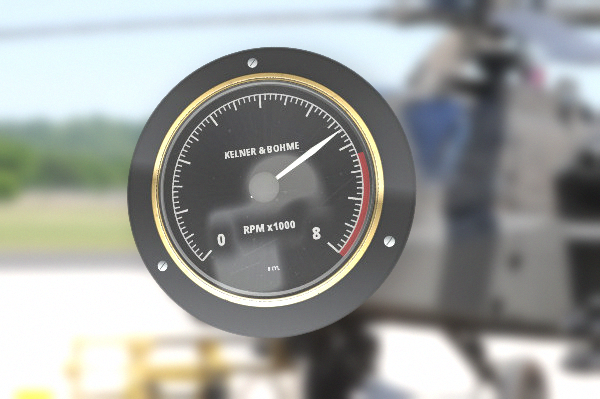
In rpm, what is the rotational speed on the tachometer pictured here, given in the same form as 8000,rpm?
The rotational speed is 5700,rpm
